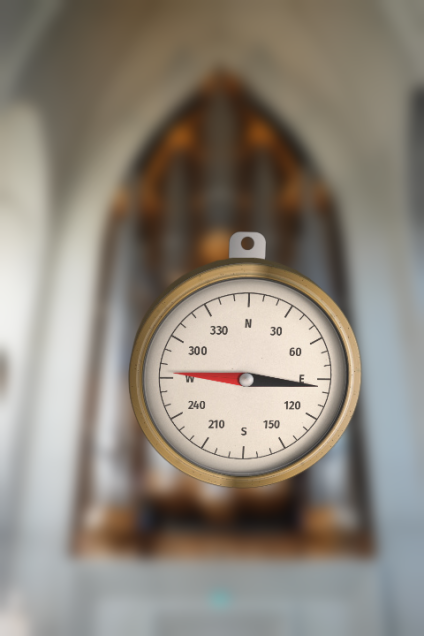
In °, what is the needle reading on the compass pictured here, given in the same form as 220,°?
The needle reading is 275,°
